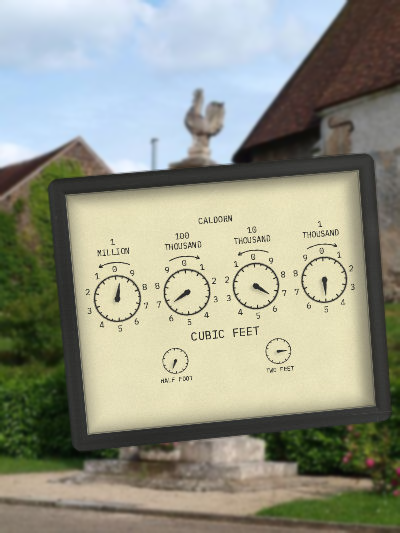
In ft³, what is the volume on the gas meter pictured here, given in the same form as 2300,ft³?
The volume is 966500,ft³
